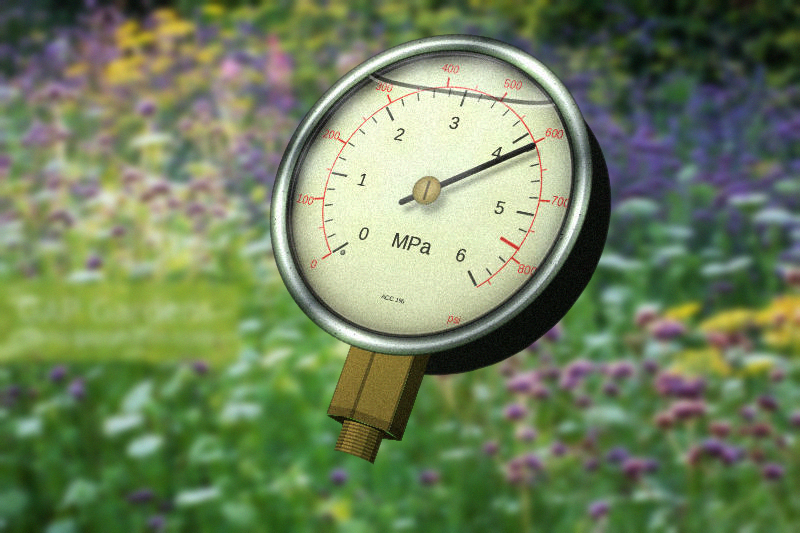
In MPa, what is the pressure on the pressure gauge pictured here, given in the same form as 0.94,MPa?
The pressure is 4.2,MPa
